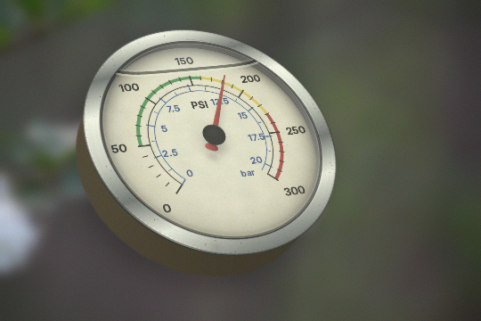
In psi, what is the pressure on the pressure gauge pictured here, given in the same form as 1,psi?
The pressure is 180,psi
